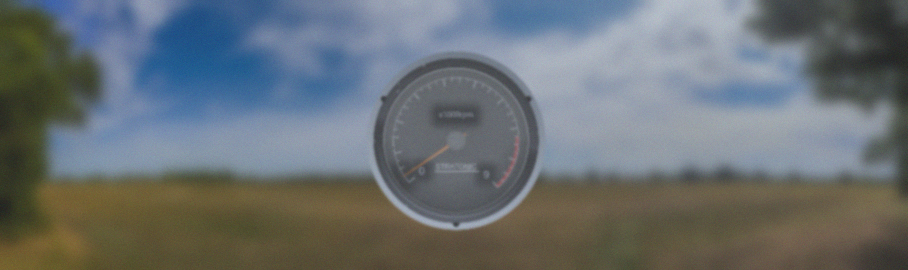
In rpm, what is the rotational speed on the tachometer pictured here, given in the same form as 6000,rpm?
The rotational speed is 250,rpm
